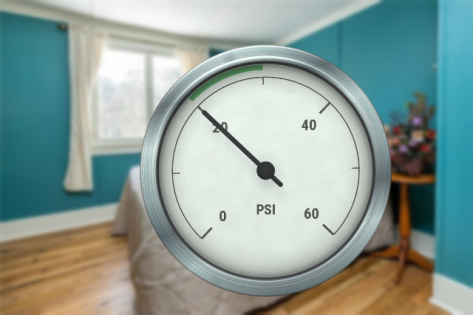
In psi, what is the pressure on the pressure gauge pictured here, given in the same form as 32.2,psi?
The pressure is 20,psi
